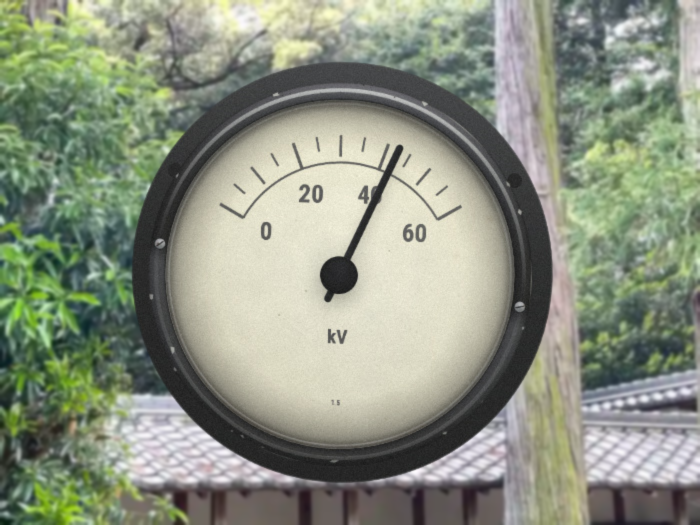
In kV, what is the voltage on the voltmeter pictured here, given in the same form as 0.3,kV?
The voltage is 42.5,kV
